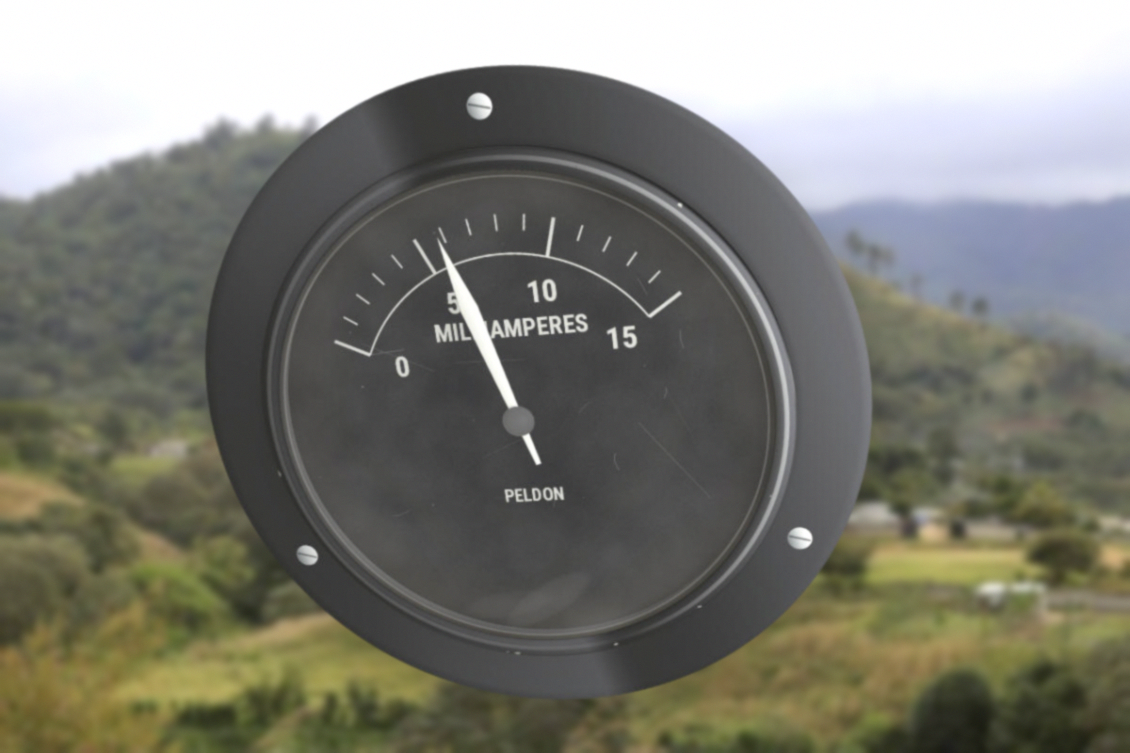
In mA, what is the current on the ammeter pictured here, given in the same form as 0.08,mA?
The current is 6,mA
